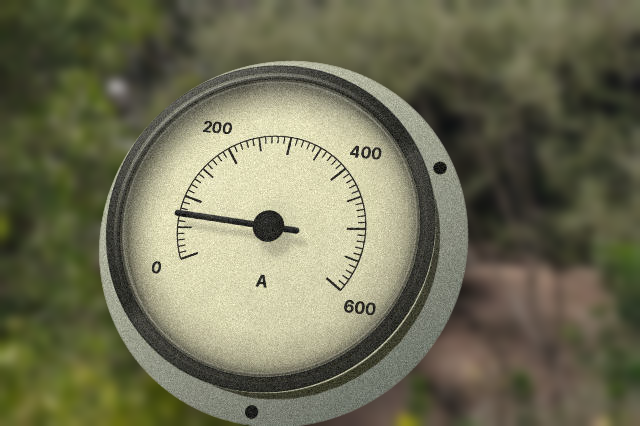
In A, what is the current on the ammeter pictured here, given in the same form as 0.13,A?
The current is 70,A
